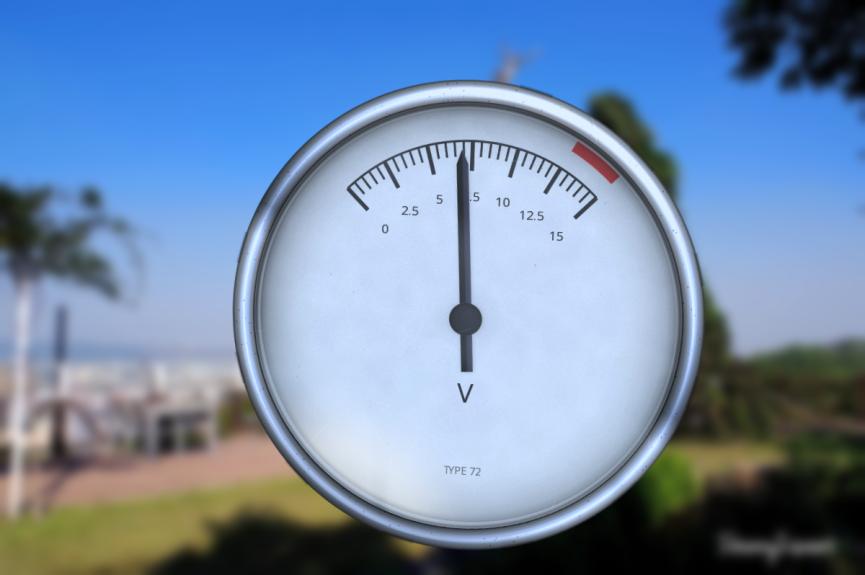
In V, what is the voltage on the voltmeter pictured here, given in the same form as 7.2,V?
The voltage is 7,V
